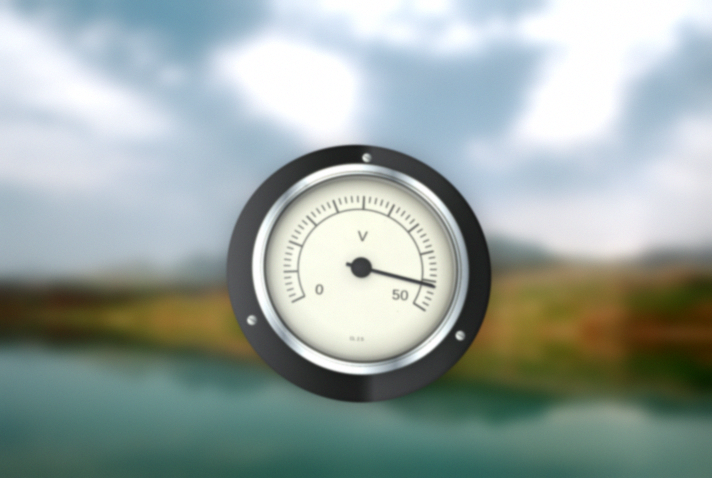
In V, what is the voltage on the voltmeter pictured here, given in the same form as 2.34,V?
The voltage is 46,V
